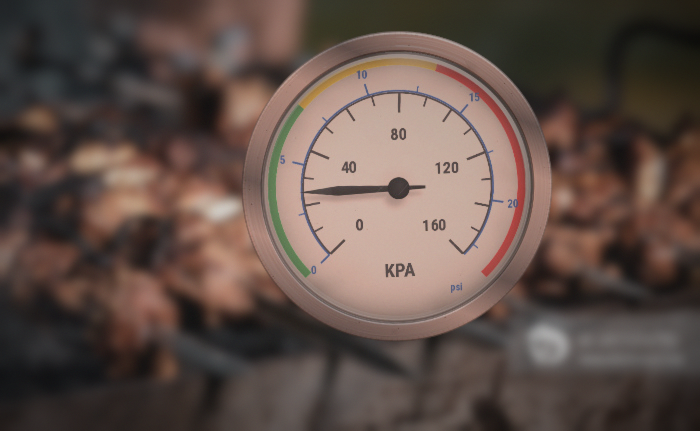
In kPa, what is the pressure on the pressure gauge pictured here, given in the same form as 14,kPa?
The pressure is 25,kPa
